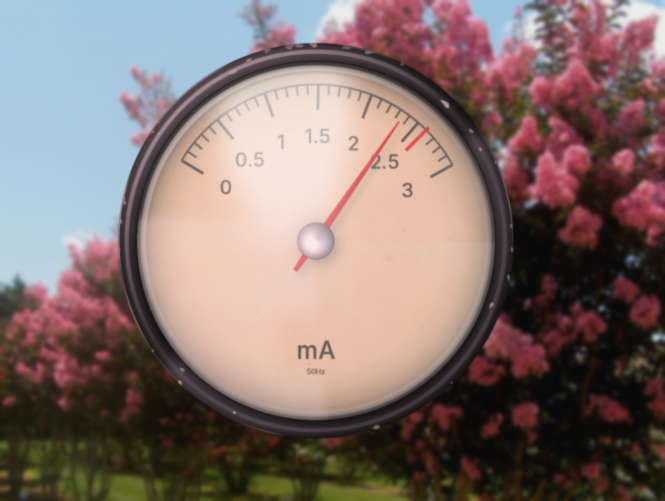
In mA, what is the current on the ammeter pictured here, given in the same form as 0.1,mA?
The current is 2.35,mA
